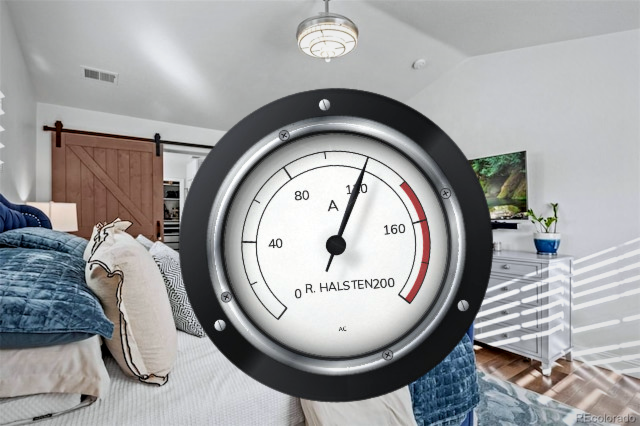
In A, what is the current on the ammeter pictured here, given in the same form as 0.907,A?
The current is 120,A
